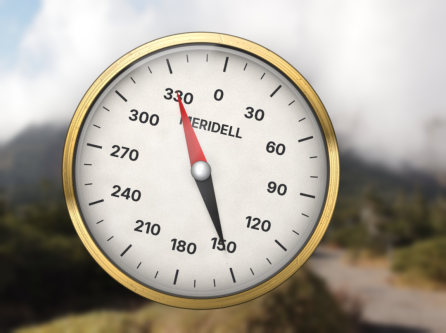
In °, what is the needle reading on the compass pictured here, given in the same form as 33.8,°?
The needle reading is 330,°
